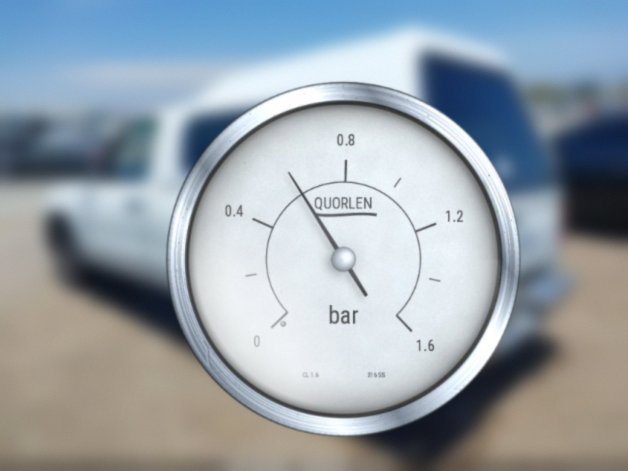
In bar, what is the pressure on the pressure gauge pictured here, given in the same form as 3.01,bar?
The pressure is 0.6,bar
